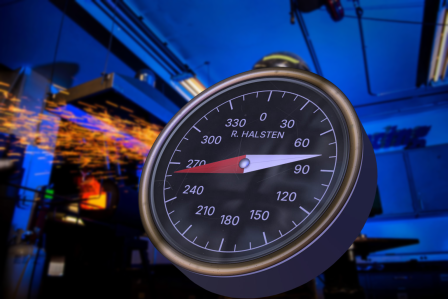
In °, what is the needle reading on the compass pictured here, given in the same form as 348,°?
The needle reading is 260,°
